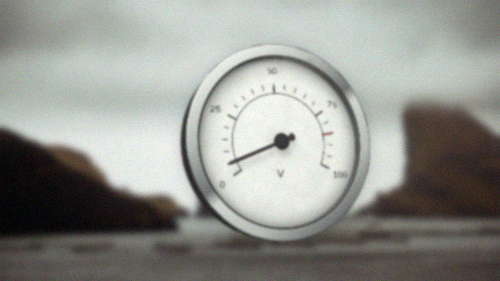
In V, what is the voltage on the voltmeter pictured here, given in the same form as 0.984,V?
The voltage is 5,V
